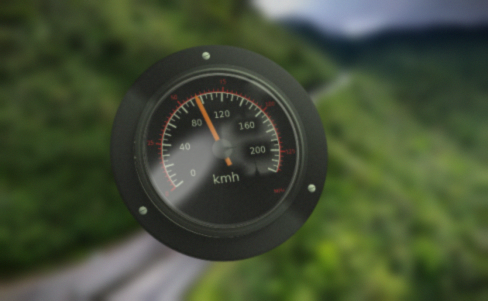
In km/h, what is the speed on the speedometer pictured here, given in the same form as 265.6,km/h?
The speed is 95,km/h
